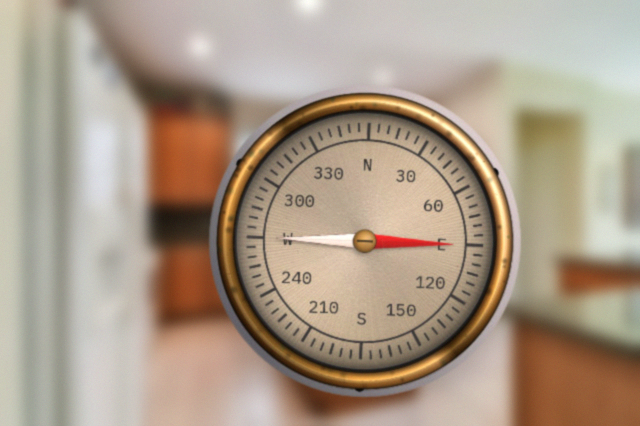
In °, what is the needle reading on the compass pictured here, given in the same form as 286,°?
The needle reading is 90,°
